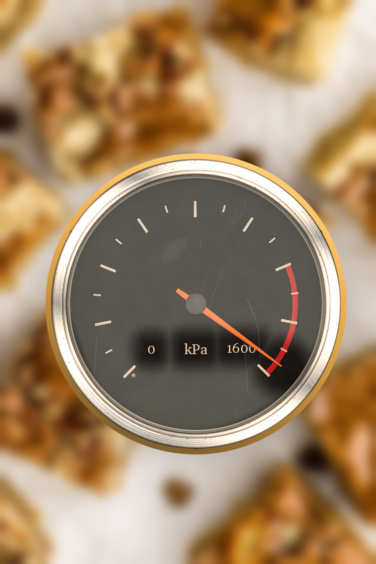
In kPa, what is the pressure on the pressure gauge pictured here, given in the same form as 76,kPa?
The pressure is 1550,kPa
